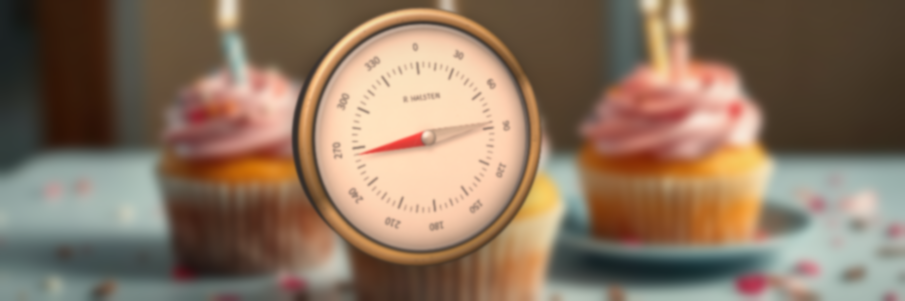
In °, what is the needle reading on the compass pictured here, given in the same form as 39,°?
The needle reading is 265,°
